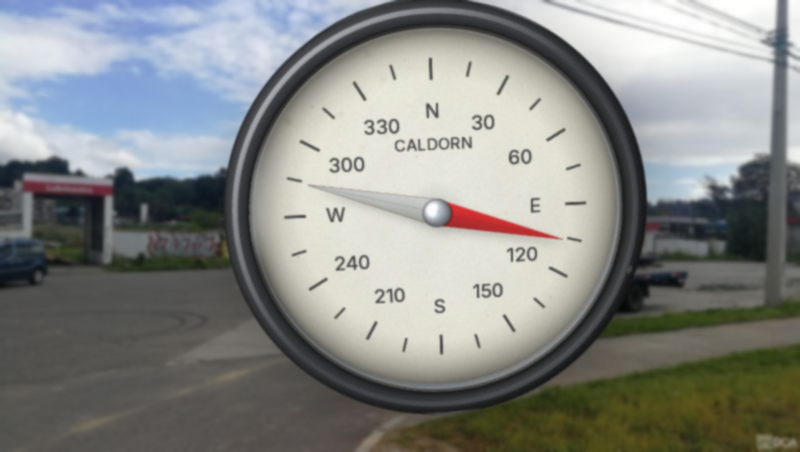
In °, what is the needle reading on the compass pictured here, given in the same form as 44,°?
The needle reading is 105,°
